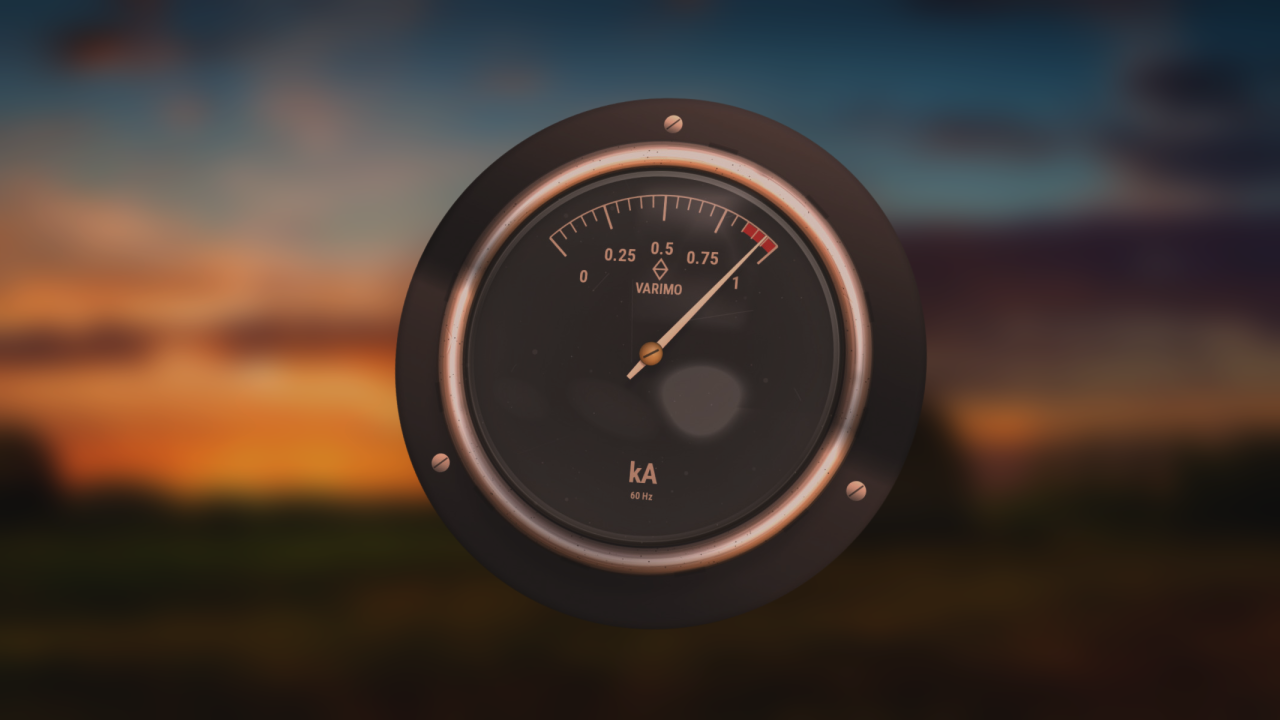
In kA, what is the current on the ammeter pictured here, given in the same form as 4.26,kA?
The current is 0.95,kA
